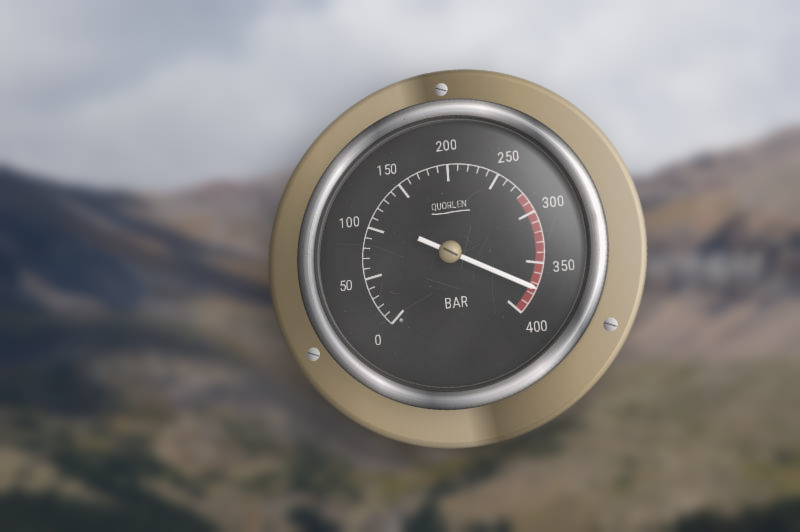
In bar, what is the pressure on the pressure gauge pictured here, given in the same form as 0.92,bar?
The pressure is 375,bar
